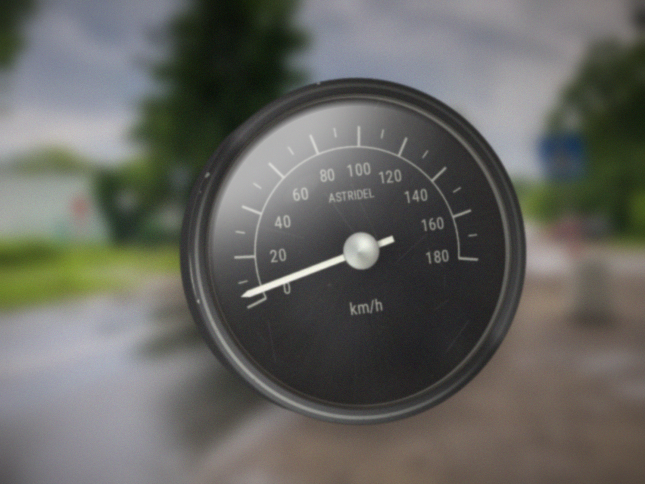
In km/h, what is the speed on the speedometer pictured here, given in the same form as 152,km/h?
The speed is 5,km/h
